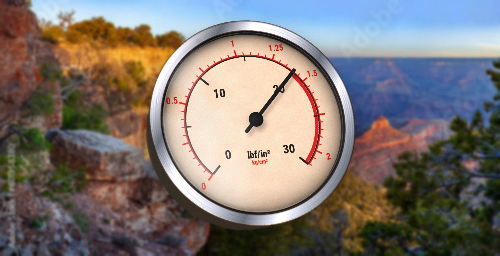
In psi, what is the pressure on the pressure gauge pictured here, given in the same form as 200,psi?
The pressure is 20,psi
